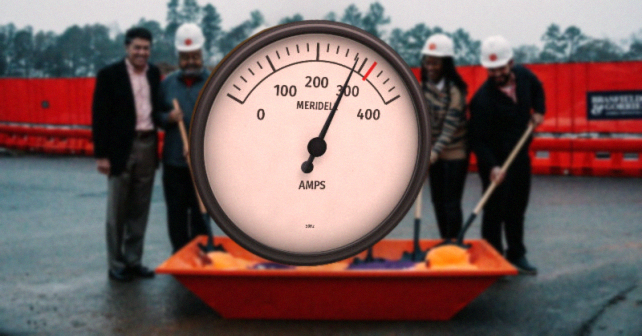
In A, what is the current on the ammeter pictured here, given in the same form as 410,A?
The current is 280,A
